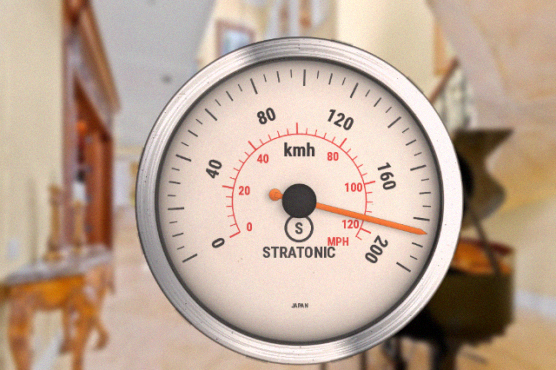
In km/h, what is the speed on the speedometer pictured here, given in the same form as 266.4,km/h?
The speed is 185,km/h
